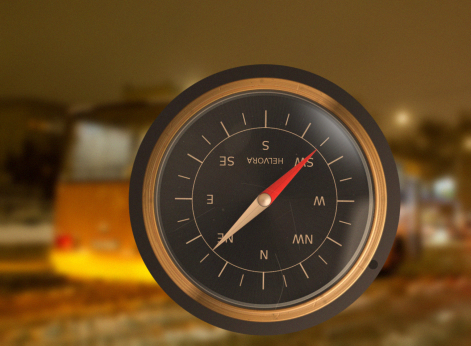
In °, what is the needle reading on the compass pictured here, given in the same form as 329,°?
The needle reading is 225,°
